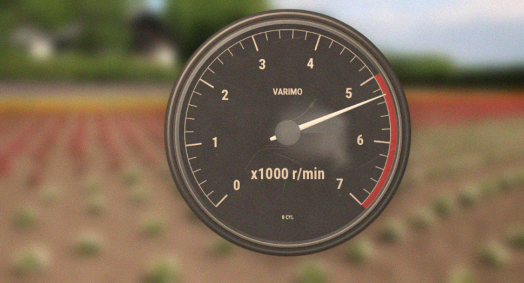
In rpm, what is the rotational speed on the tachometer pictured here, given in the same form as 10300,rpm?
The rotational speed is 5300,rpm
